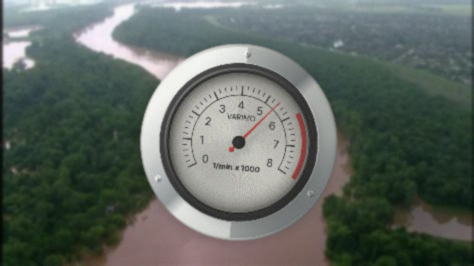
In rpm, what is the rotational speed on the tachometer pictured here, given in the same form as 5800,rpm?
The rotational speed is 5400,rpm
